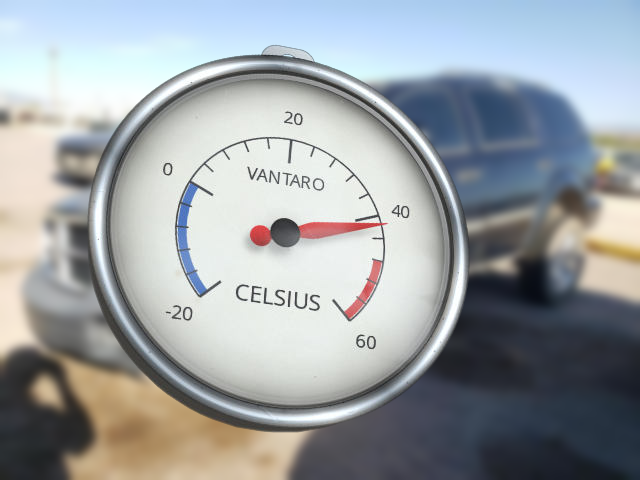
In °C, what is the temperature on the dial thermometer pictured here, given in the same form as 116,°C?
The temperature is 42,°C
